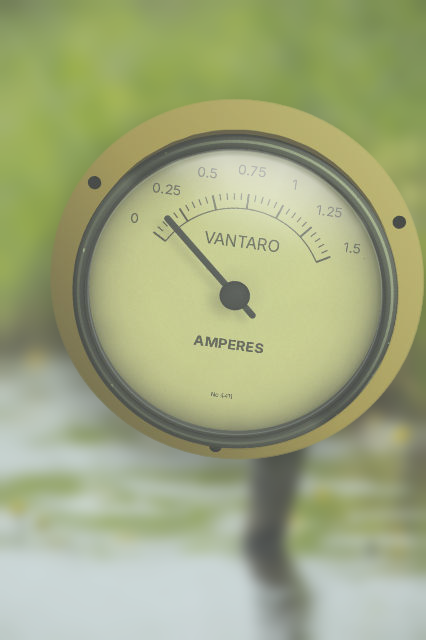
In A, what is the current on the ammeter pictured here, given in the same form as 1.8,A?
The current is 0.15,A
